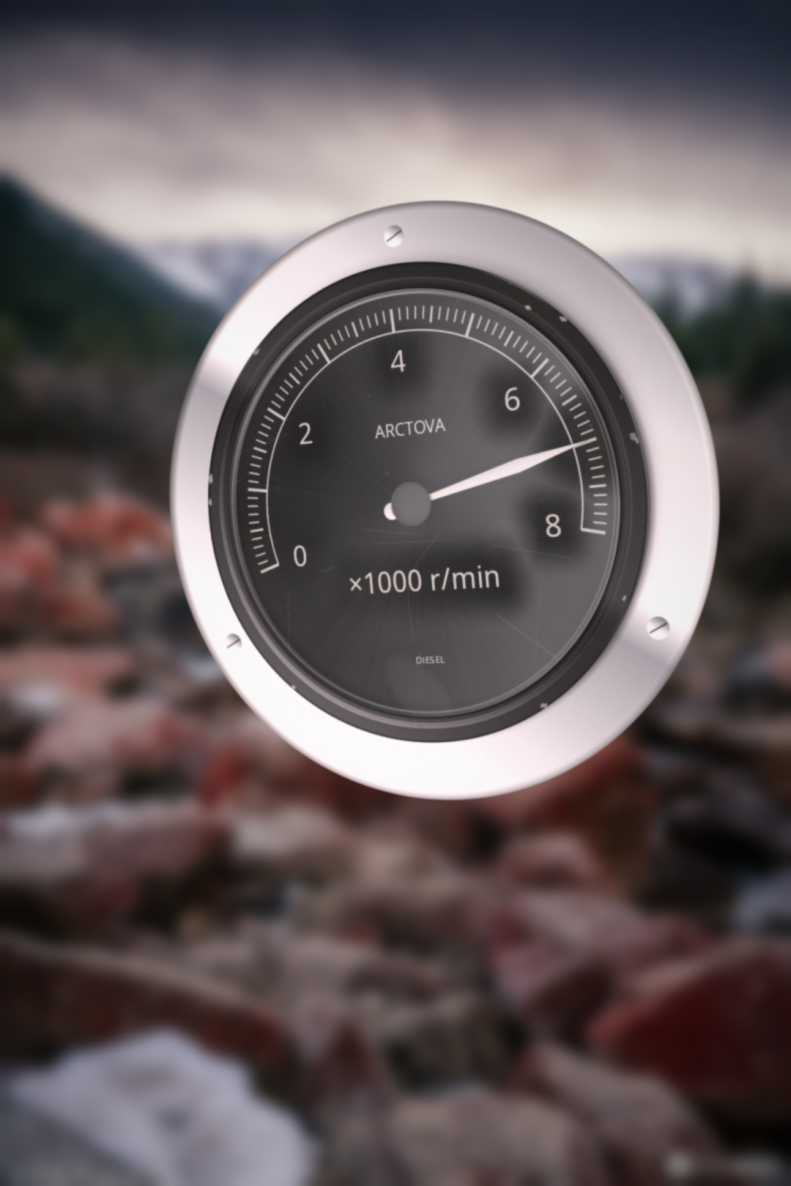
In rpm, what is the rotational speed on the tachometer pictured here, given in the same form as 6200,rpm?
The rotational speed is 7000,rpm
